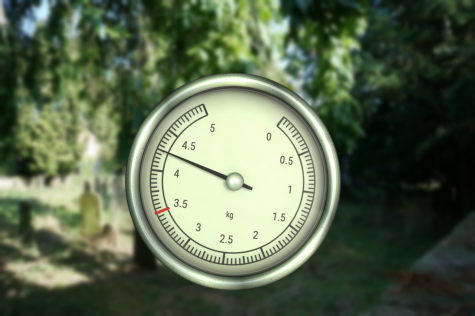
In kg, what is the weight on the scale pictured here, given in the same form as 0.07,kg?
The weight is 4.25,kg
